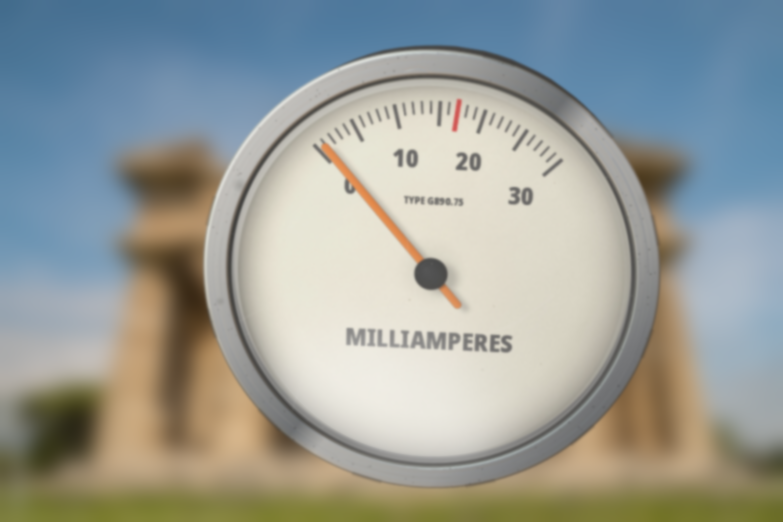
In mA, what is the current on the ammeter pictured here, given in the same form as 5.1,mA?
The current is 1,mA
